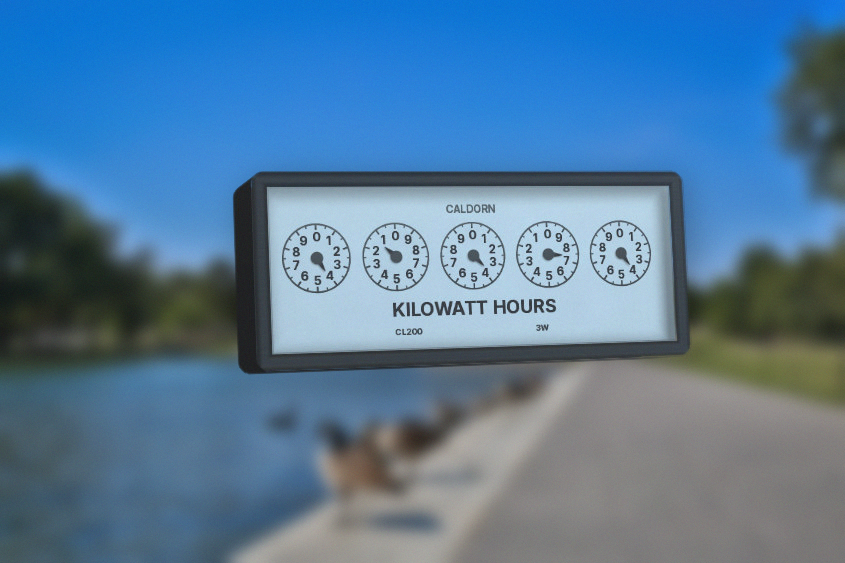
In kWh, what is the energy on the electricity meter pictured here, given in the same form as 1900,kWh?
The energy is 41374,kWh
